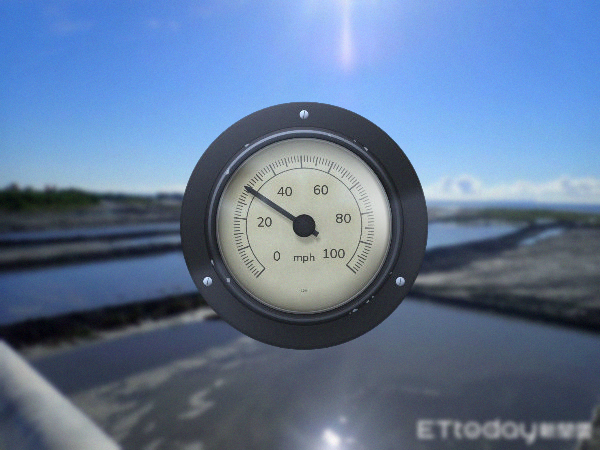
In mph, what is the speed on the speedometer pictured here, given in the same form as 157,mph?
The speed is 30,mph
